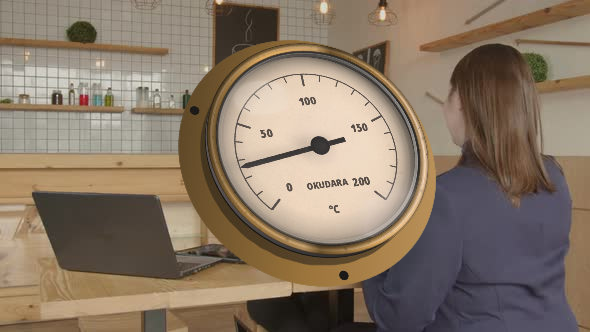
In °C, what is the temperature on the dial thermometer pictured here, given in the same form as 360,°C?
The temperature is 25,°C
